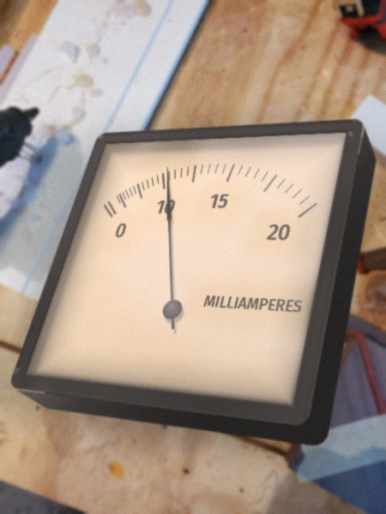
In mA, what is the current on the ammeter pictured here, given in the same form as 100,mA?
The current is 10.5,mA
